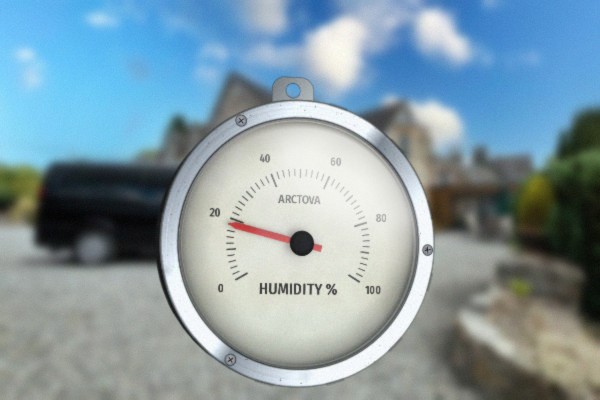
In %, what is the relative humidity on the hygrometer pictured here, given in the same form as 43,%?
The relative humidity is 18,%
